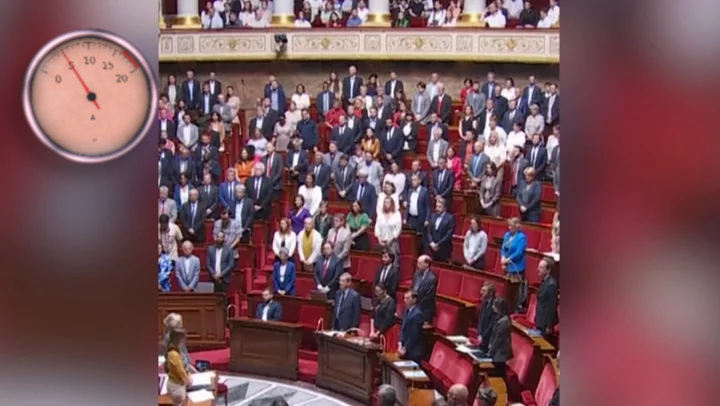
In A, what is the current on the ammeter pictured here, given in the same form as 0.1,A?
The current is 5,A
